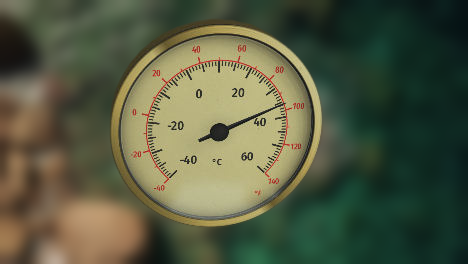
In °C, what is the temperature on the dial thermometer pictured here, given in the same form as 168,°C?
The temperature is 35,°C
